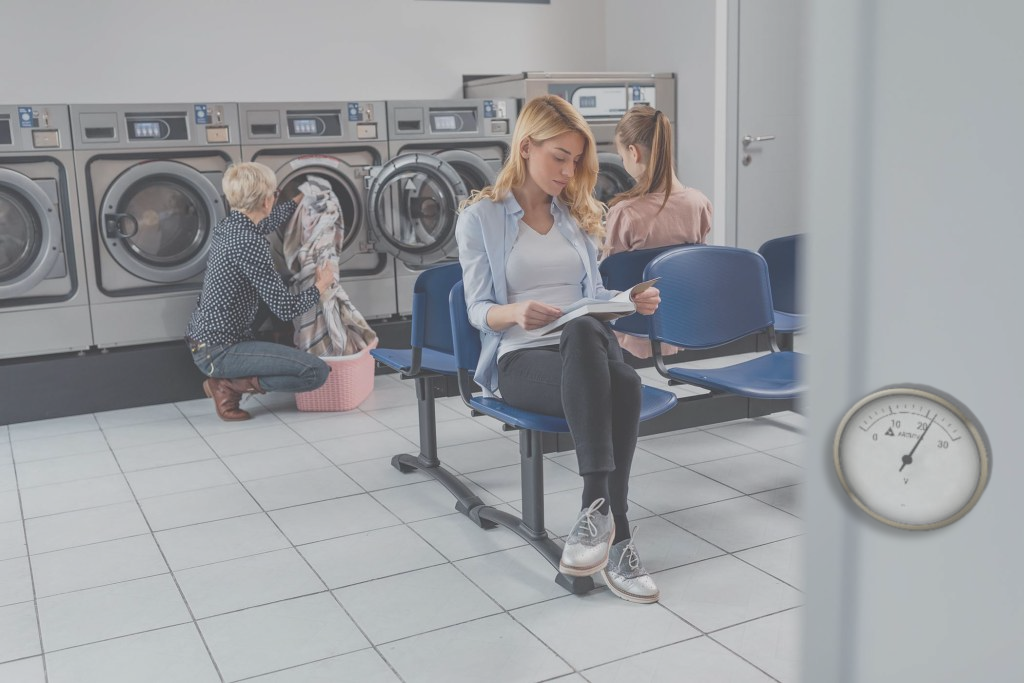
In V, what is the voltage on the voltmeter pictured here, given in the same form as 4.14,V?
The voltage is 22,V
